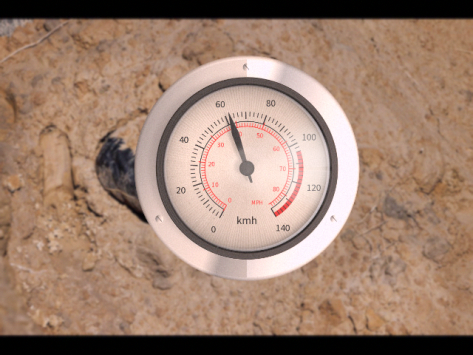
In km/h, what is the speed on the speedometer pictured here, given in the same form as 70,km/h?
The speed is 62,km/h
